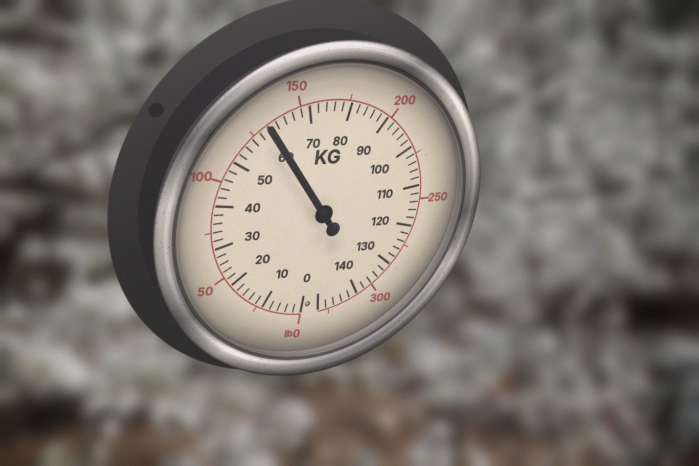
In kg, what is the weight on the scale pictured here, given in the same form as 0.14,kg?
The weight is 60,kg
